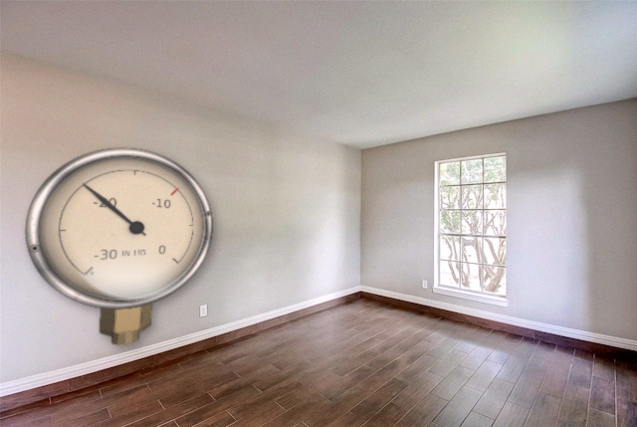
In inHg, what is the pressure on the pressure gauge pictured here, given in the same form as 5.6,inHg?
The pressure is -20,inHg
